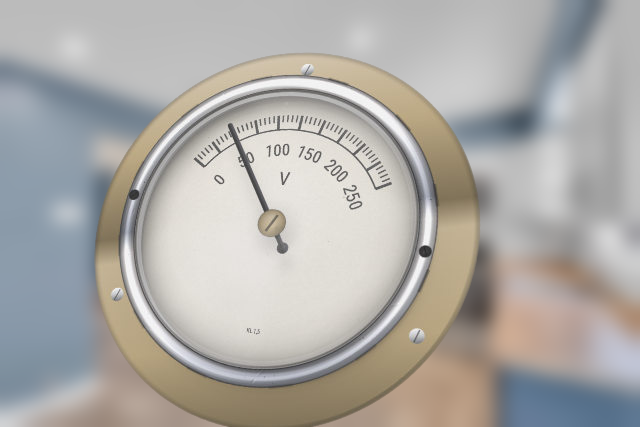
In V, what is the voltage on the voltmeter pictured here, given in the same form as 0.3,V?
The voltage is 50,V
